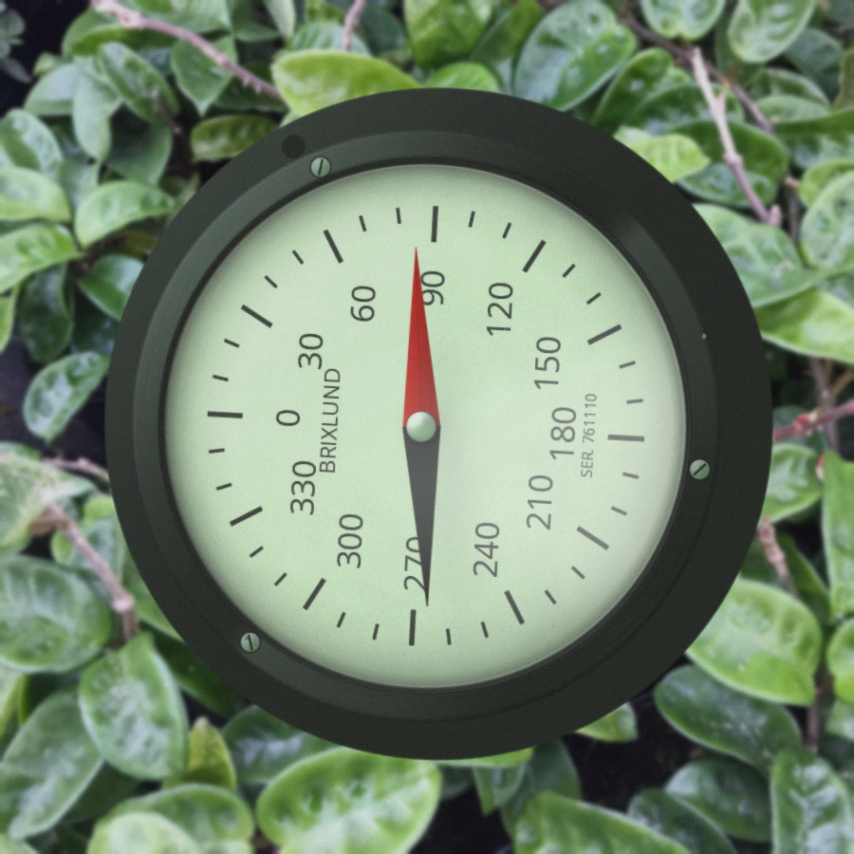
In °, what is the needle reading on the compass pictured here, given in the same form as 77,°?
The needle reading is 85,°
